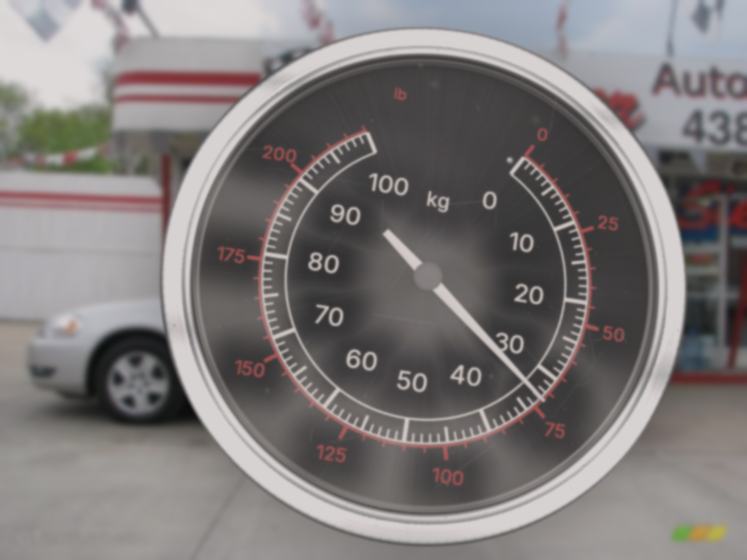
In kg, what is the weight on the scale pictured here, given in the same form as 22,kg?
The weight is 33,kg
